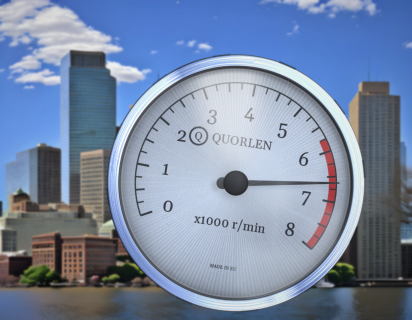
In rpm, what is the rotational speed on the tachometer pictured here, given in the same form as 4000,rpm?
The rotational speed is 6625,rpm
